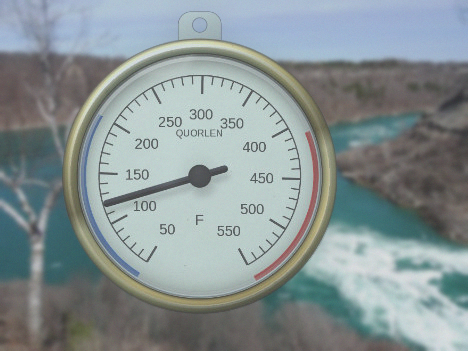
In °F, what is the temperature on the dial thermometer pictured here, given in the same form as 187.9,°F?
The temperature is 120,°F
